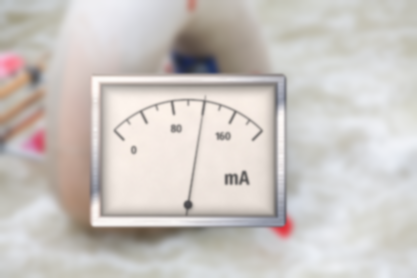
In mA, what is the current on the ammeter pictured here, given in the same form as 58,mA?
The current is 120,mA
